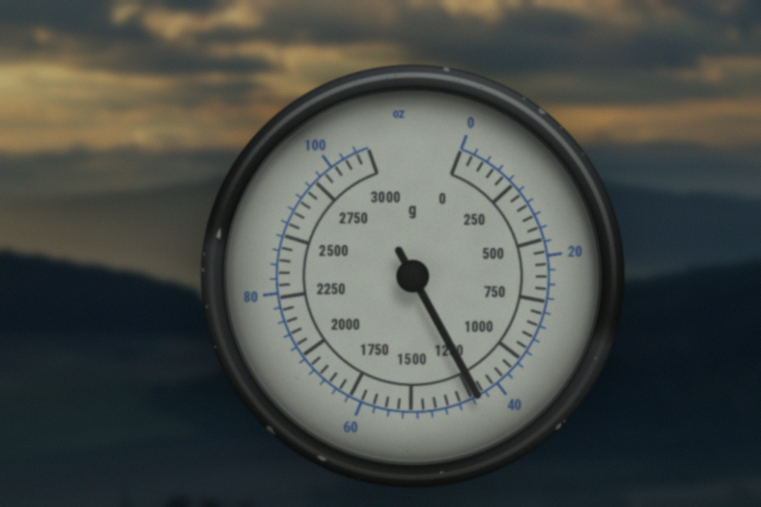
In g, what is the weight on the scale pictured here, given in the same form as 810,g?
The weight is 1225,g
